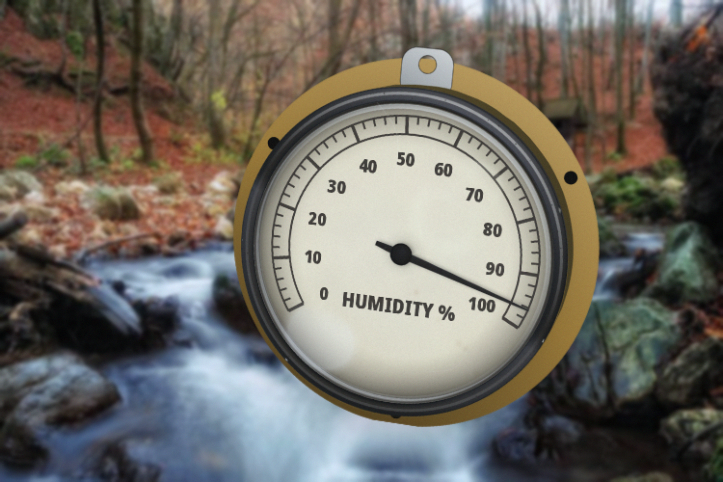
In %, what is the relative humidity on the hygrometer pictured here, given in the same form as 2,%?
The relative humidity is 96,%
